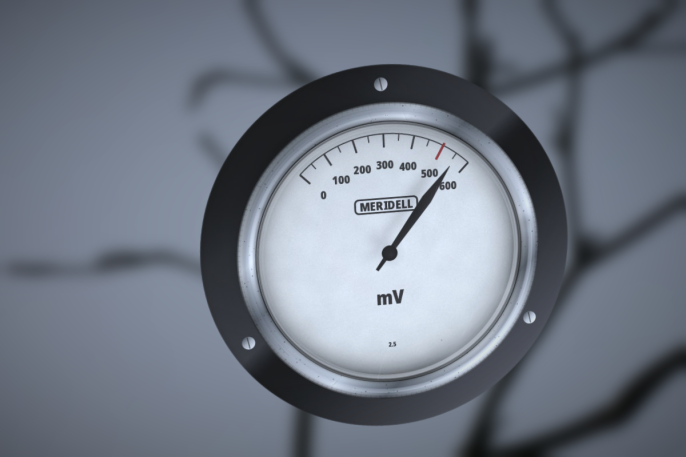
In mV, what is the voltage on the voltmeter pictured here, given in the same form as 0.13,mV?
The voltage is 550,mV
